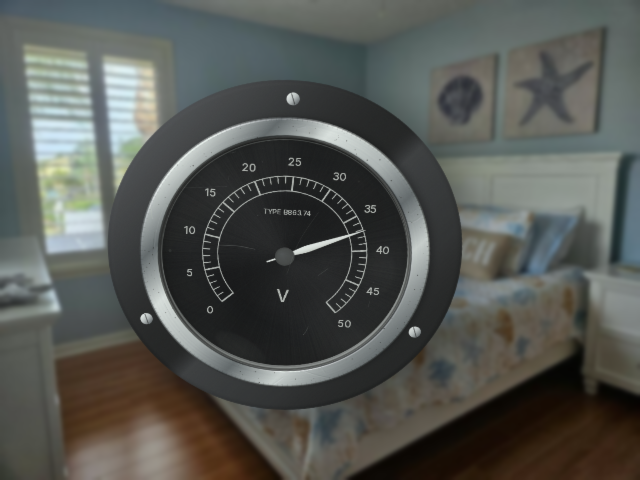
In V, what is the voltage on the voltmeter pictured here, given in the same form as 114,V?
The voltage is 37,V
